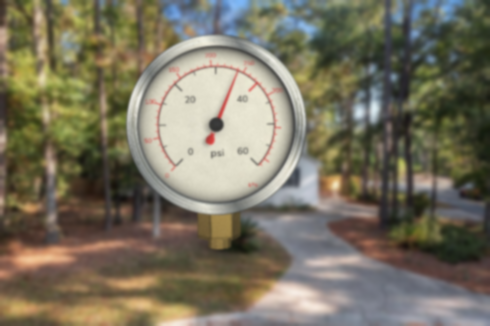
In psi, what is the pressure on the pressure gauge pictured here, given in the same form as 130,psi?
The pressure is 35,psi
